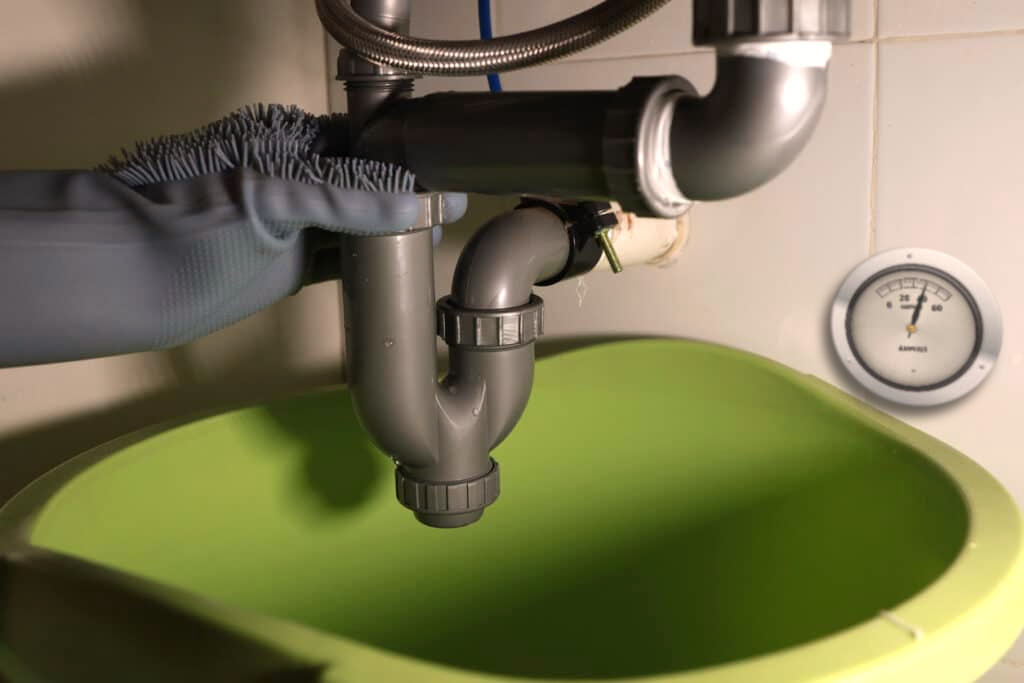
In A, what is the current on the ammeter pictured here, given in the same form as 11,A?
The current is 40,A
